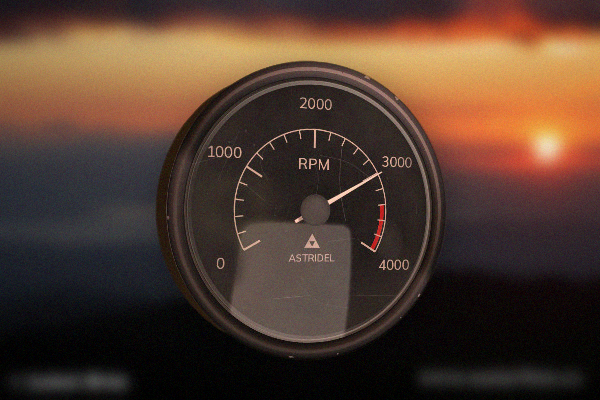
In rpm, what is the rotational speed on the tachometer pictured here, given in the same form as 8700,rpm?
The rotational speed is 3000,rpm
